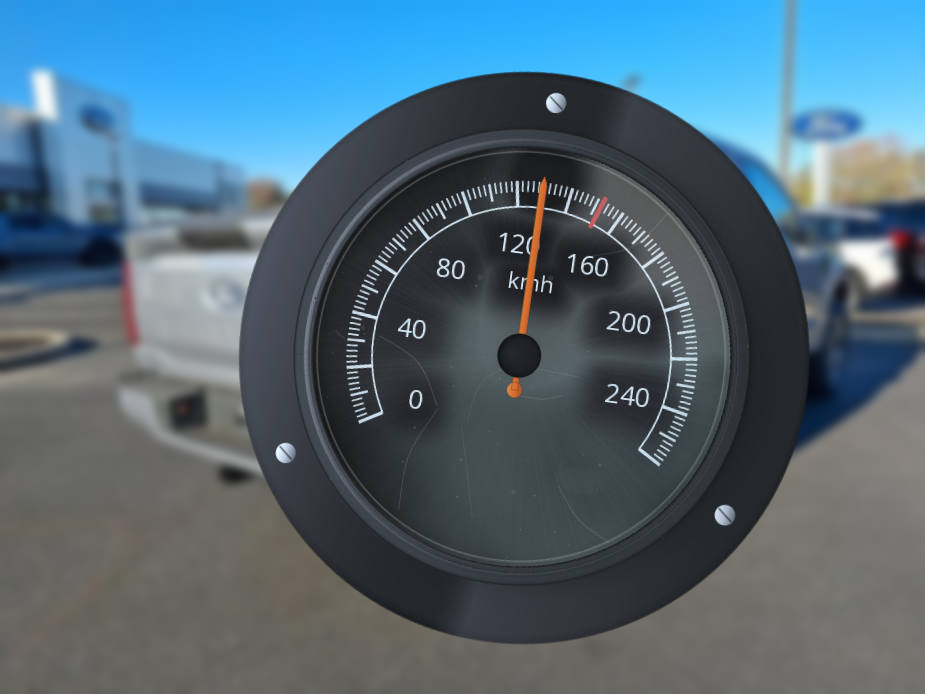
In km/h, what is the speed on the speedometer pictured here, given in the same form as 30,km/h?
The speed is 130,km/h
